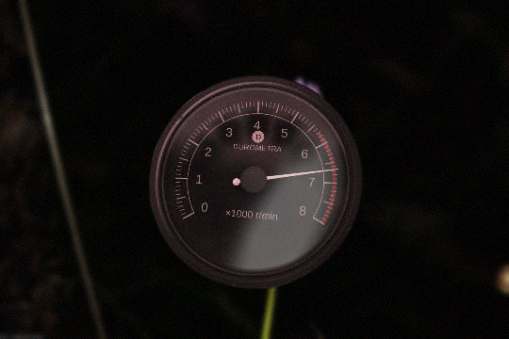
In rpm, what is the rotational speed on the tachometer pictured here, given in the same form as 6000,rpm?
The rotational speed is 6700,rpm
